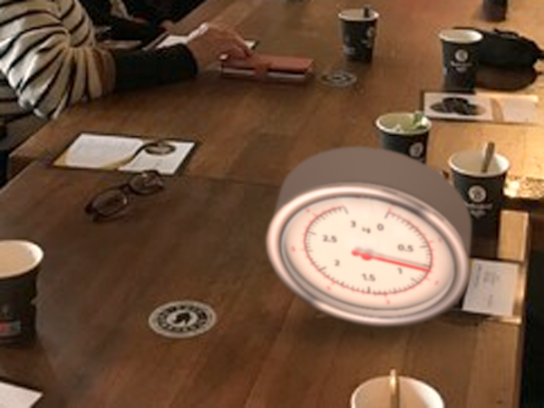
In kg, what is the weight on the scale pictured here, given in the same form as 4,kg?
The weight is 0.75,kg
